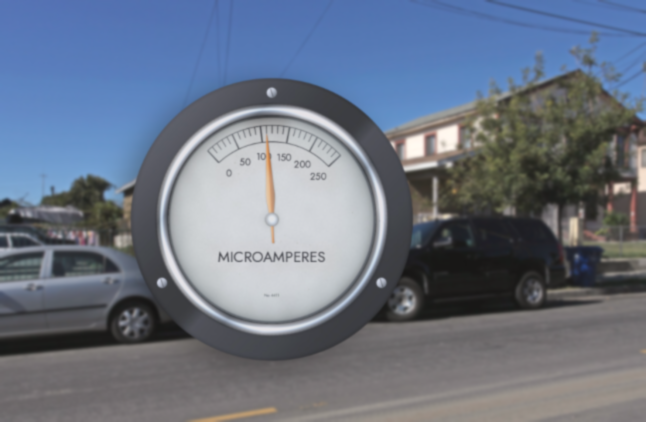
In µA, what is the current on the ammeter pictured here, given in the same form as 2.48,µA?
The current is 110,µA
